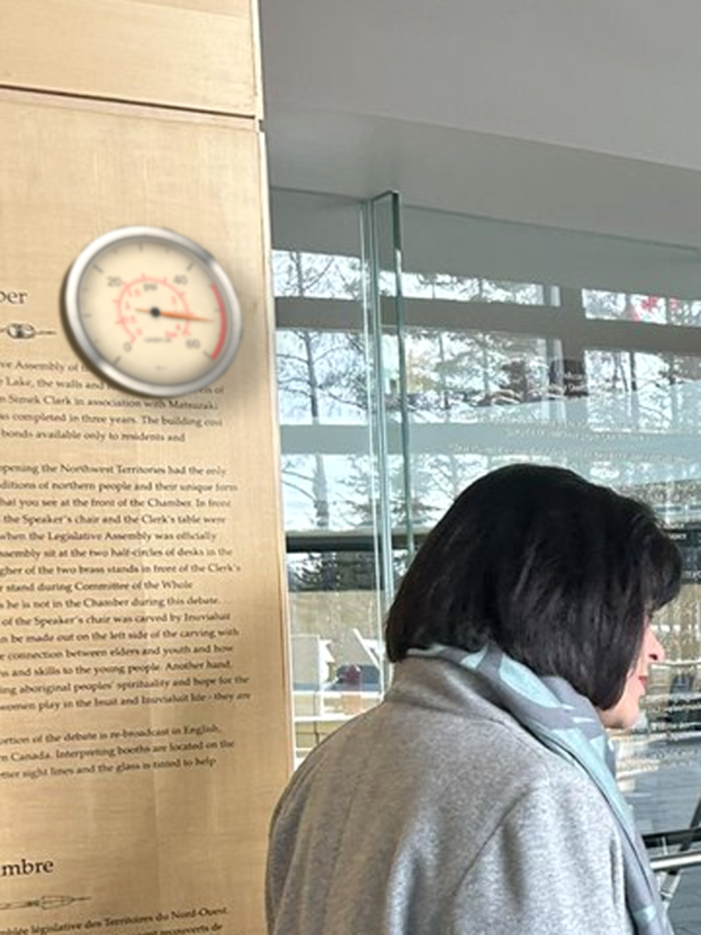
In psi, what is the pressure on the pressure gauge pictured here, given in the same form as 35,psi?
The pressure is 52.5,psi
